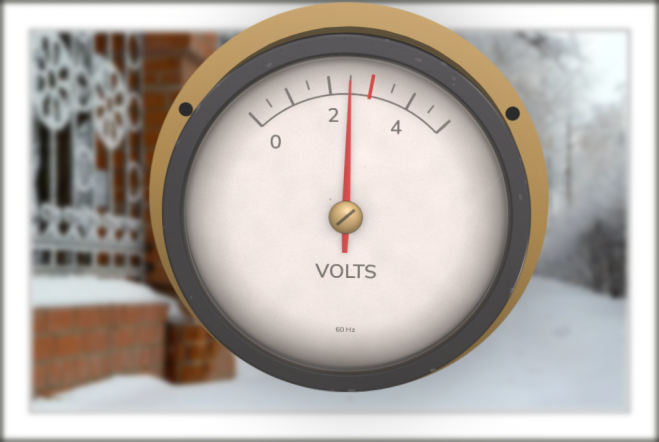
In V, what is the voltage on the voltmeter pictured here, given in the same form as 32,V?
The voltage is 2.5,V
